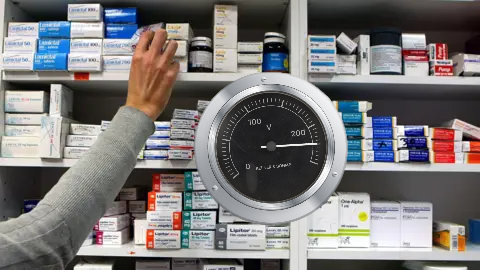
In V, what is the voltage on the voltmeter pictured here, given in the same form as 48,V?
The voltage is 225,V
